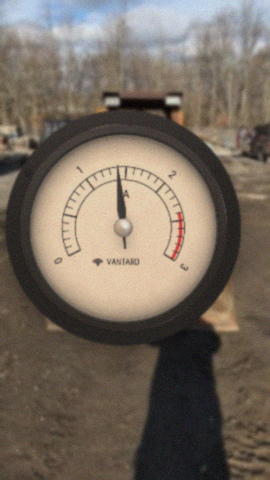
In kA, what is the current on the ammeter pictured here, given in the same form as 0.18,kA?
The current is 1.4,kA
